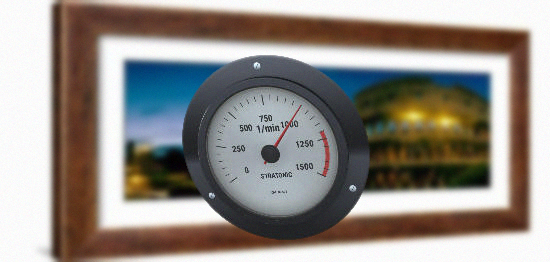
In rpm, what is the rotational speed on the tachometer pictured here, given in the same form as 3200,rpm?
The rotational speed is 1000,rpm
